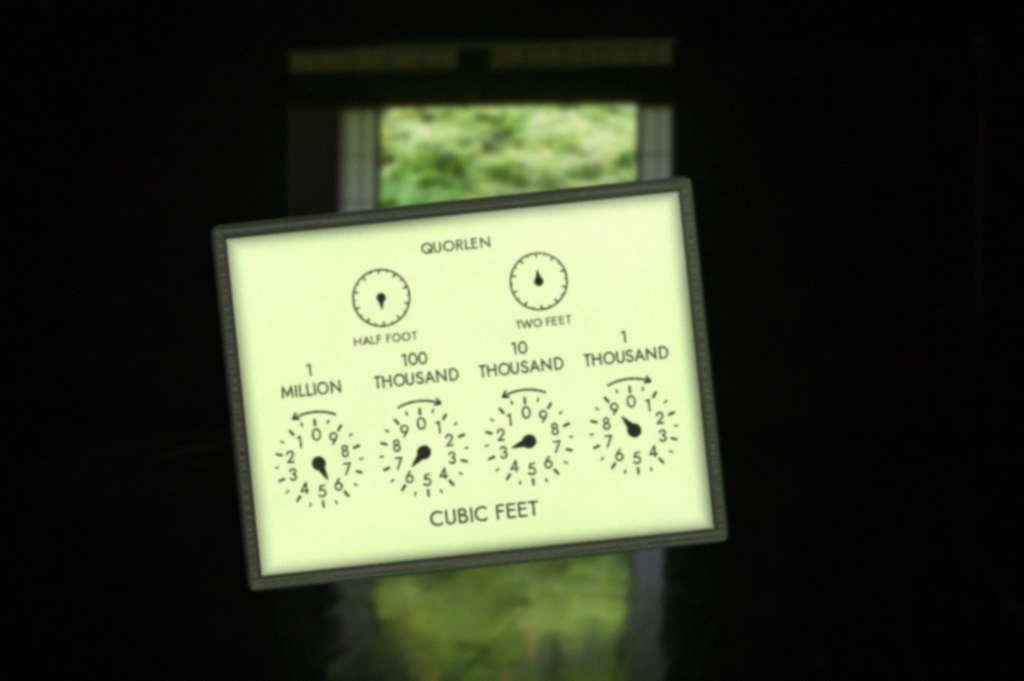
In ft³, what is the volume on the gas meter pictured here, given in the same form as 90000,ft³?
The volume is 562900,ft³
